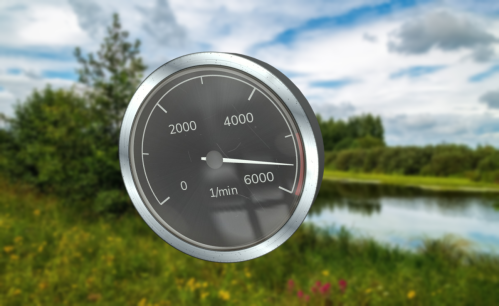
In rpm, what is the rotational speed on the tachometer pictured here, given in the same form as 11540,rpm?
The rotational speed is 5500,rpm
